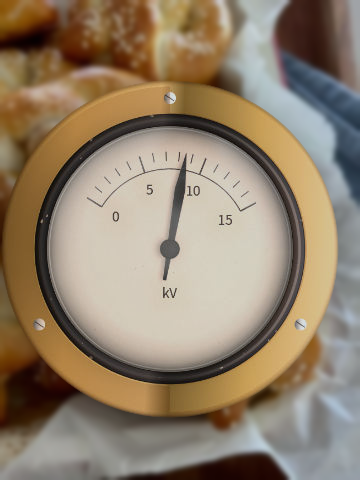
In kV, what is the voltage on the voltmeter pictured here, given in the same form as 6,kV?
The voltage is 8.5,kV
